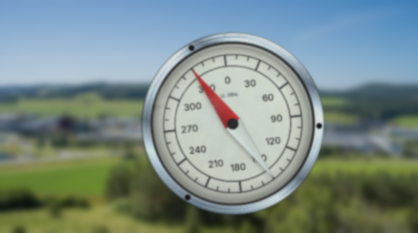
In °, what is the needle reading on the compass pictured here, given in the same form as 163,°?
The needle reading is 330,°
